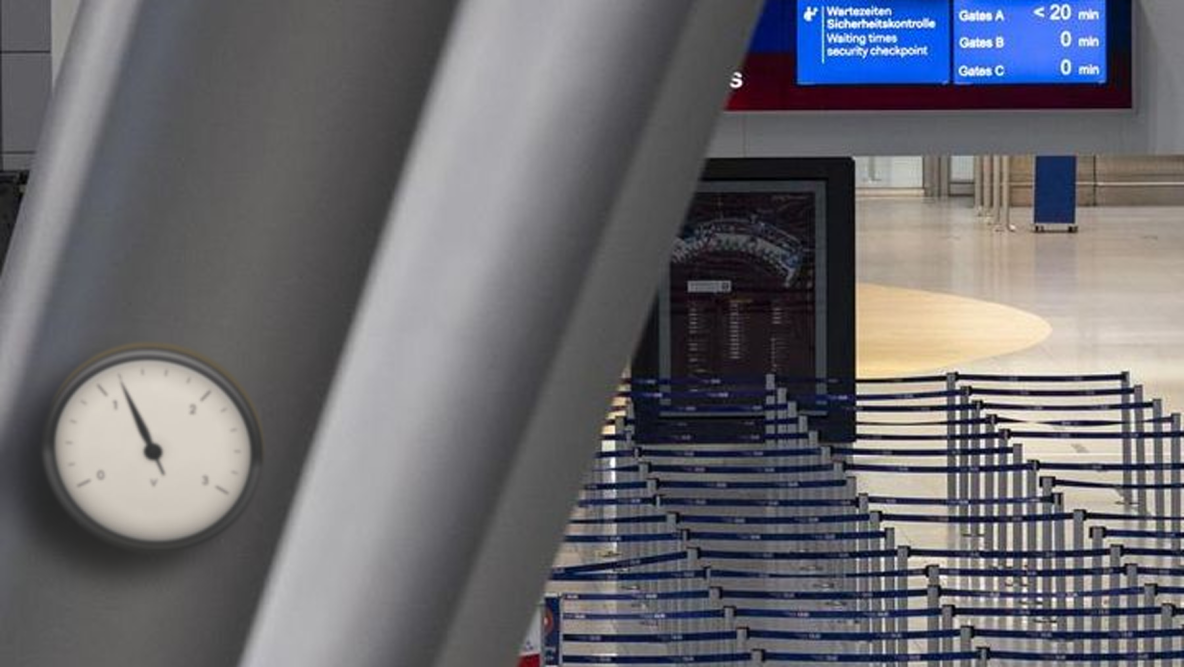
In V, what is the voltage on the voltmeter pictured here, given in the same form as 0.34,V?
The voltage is 1.2,V
